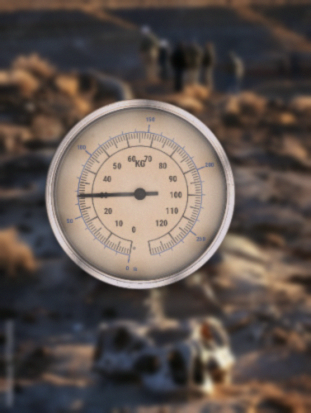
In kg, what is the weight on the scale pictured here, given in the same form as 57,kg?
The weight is 30,kg
